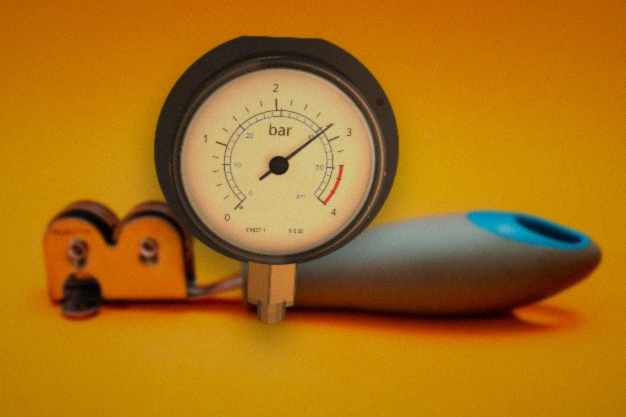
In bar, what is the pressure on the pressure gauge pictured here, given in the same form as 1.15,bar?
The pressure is 2.8,bar
